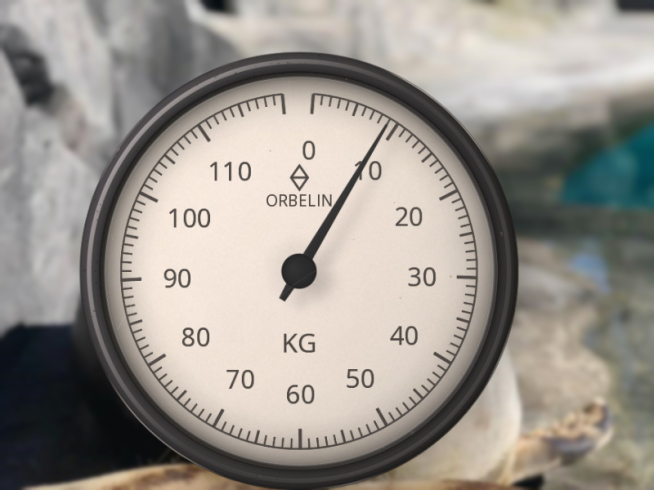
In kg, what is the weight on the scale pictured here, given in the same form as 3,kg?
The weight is 9,kg
